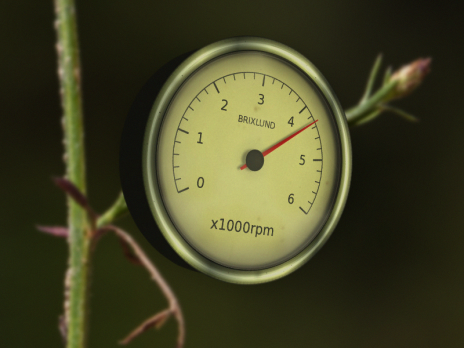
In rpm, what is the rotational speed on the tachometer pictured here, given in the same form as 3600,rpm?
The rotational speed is 4300,rpm
